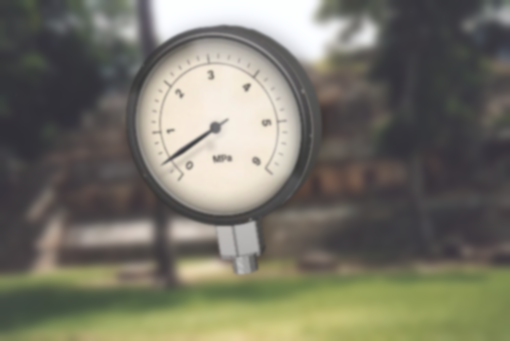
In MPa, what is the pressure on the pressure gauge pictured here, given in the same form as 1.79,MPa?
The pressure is 0.4,MPa
